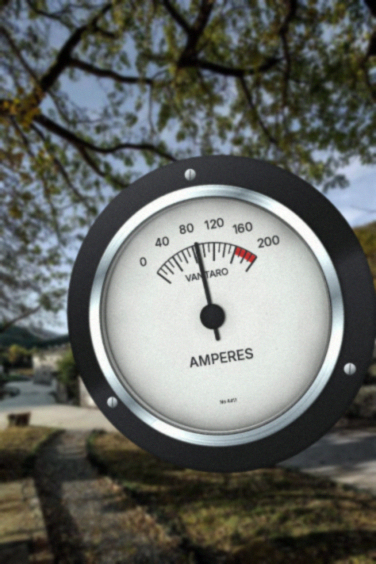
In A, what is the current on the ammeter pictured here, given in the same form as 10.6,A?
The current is 90,A
